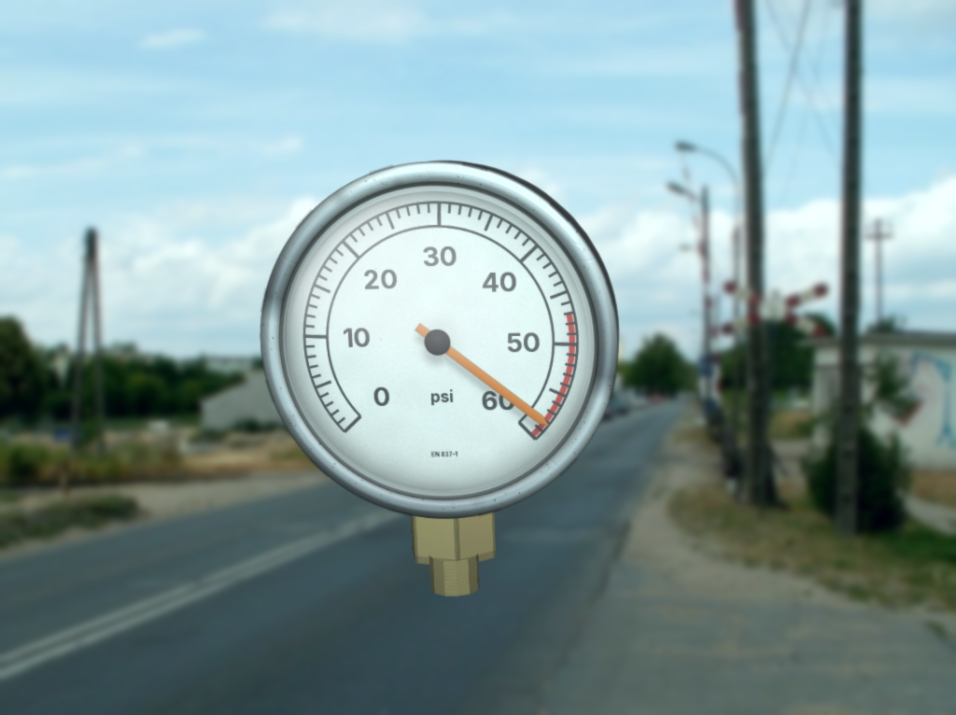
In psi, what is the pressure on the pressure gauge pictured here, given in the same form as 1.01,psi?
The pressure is 58,psi
